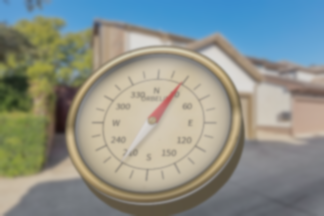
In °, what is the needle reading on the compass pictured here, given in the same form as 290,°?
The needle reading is 30,°
